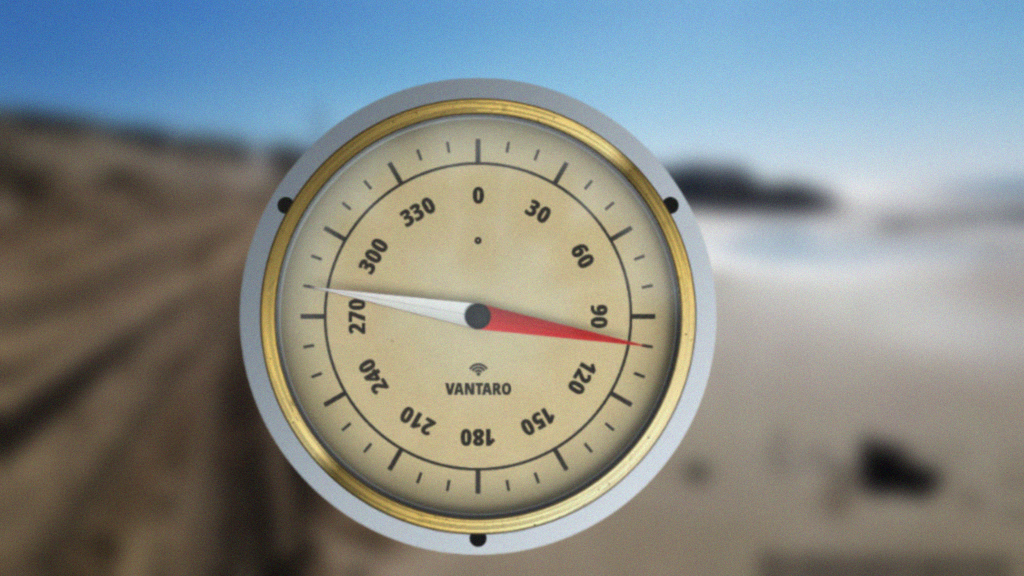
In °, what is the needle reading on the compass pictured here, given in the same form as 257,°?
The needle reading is 100,°
